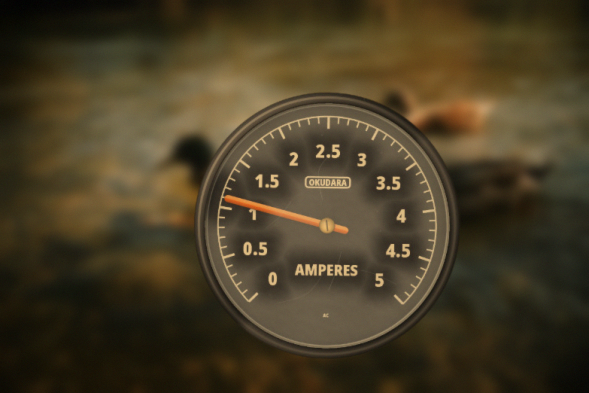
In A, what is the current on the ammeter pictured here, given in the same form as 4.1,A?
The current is 1.1,A
